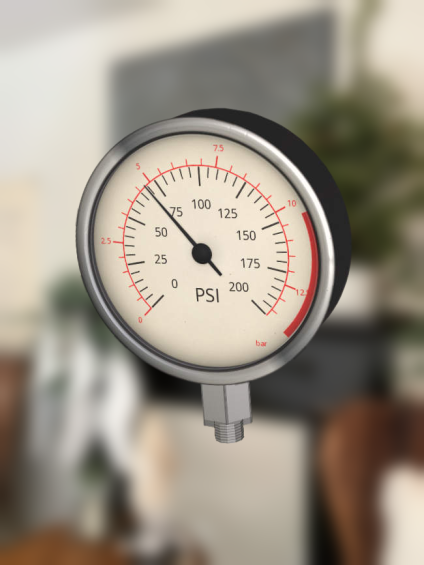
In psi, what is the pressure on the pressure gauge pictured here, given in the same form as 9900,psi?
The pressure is 70,psi
